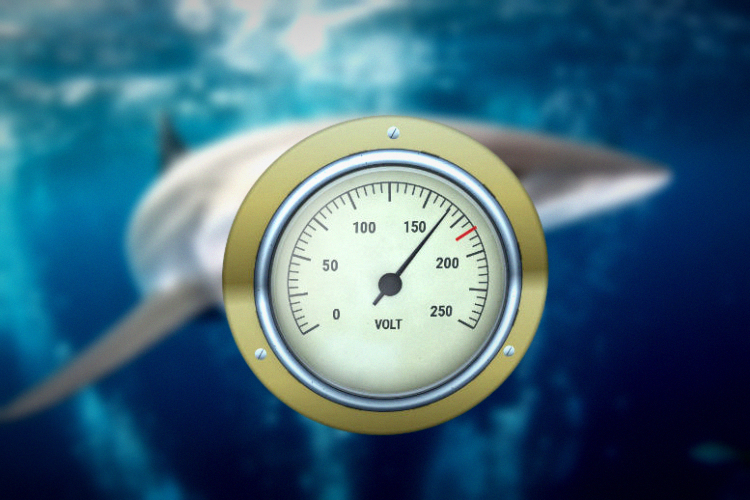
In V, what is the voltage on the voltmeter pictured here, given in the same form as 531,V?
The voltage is 165,V
